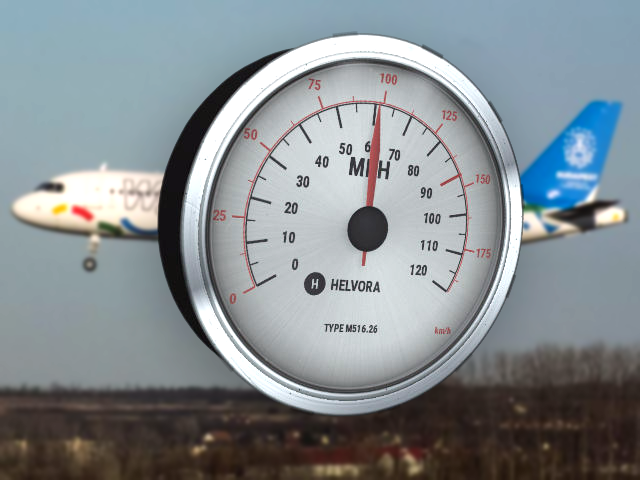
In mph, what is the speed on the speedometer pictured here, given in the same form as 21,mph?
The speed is 60,mph
